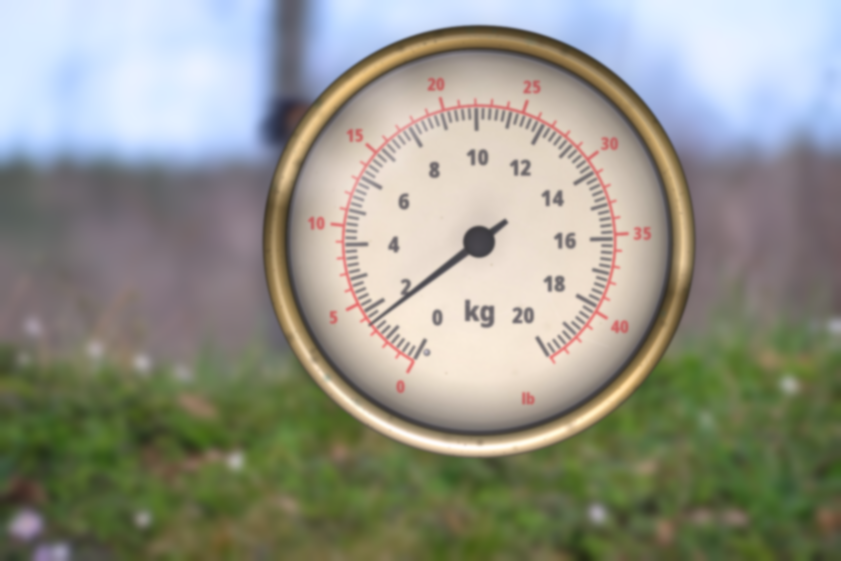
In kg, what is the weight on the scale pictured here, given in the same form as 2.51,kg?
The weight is 1.6,kg
